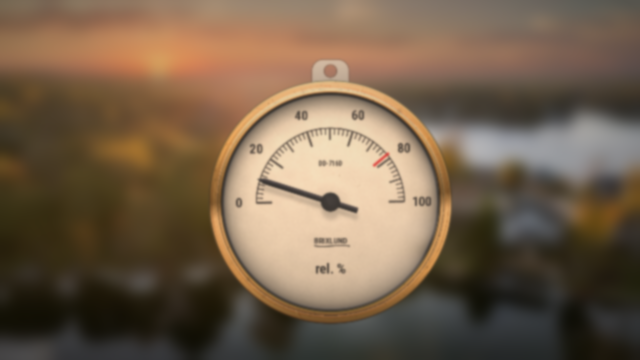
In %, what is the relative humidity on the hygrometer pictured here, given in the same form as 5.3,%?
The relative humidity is 10,%
